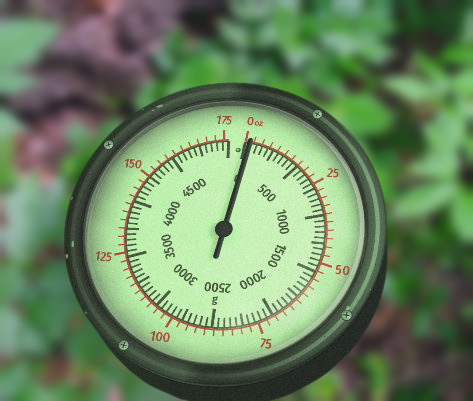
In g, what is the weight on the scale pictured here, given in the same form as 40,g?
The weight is 50,g
